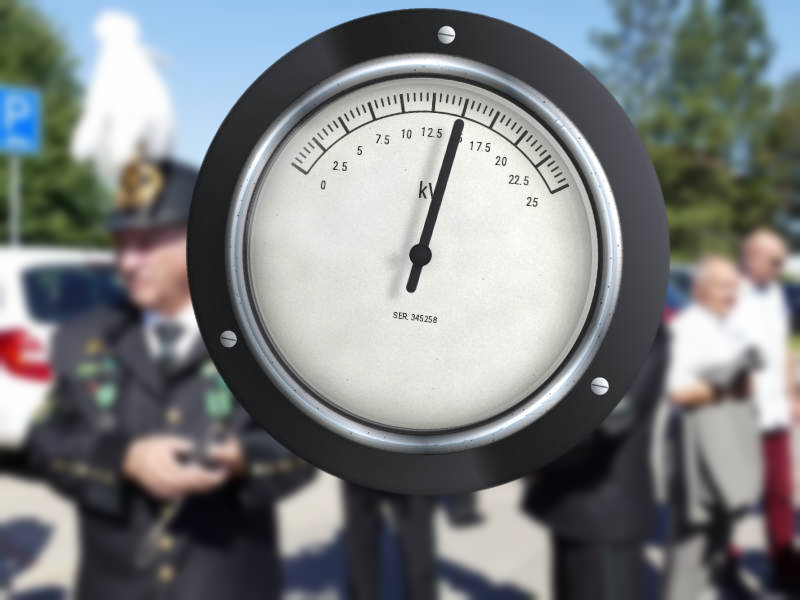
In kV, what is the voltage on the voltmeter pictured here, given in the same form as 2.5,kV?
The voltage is 15,kV
